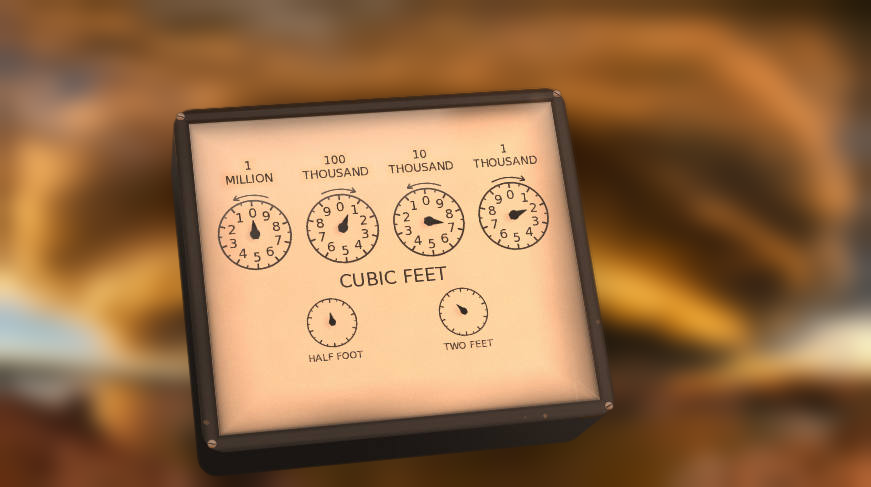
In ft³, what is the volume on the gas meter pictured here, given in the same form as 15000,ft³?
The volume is 7200,ft³
